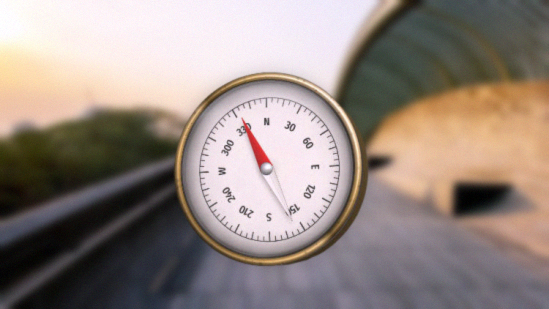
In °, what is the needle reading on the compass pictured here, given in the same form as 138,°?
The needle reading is 335,°
